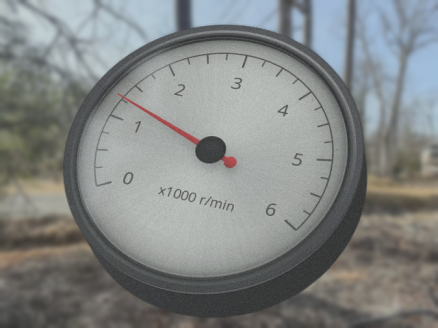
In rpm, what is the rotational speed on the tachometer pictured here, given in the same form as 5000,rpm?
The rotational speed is 1250,rpm
